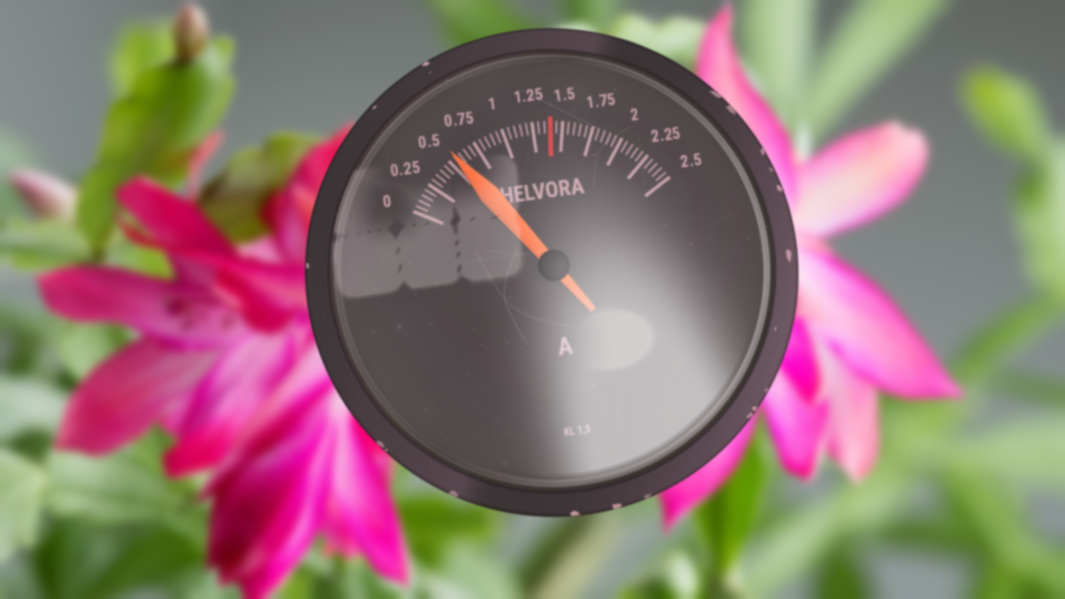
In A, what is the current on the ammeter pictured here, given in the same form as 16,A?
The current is 0.55,A
